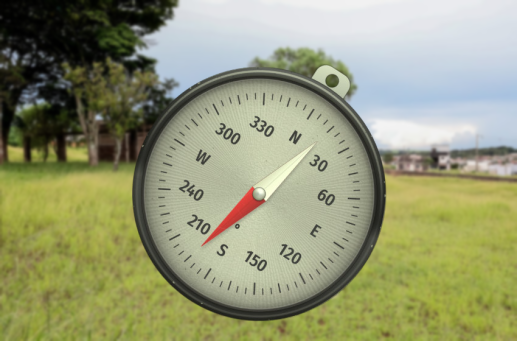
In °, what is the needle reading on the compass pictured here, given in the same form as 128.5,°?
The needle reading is 195,°
